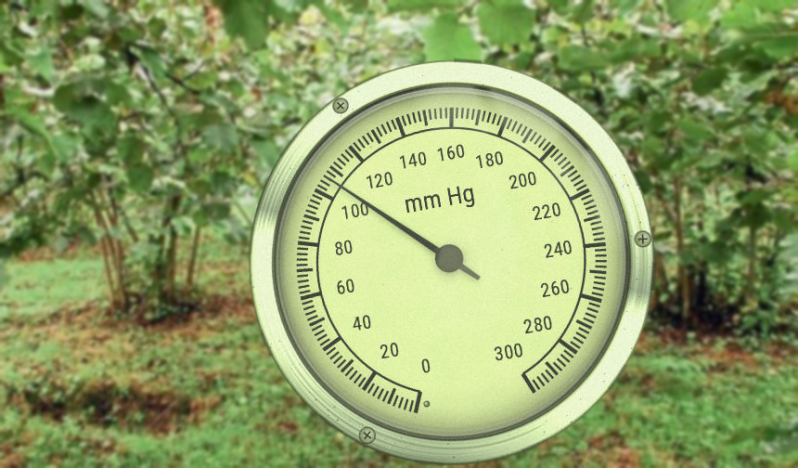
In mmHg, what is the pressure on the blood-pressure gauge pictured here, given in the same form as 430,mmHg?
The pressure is 106,mmHg
